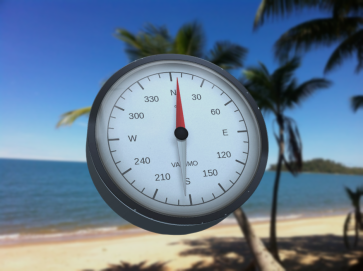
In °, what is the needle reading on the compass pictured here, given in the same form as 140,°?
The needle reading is 5,°
